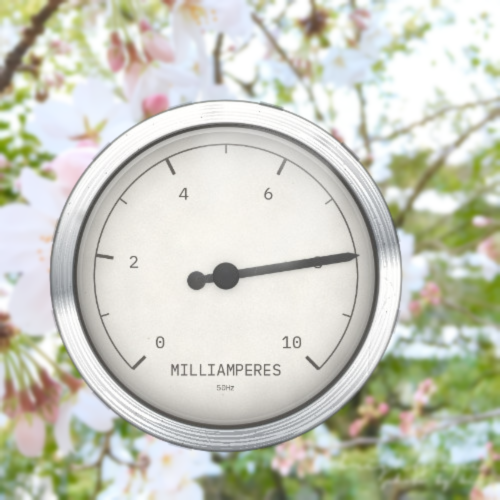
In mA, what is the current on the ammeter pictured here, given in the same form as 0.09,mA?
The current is 8,mA
